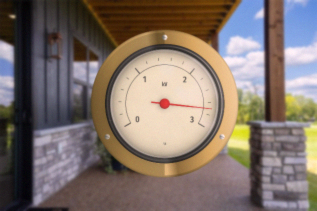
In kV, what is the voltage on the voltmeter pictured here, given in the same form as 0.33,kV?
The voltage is 2.7,kV
